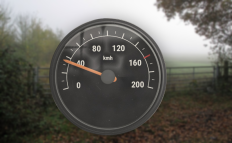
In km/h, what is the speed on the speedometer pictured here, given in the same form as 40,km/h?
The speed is 35,km/h
